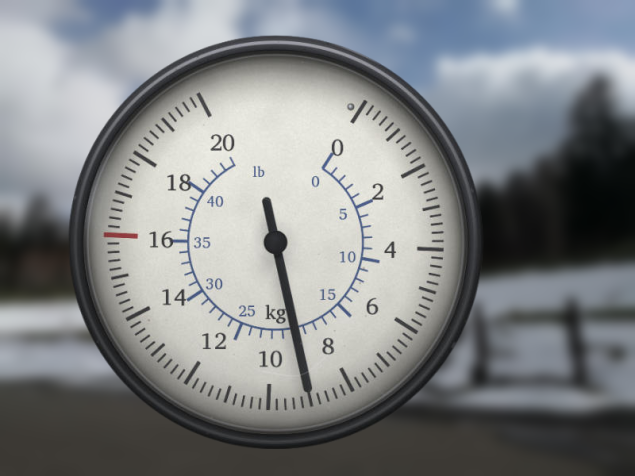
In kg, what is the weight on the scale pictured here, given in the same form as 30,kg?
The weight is 9,kg
